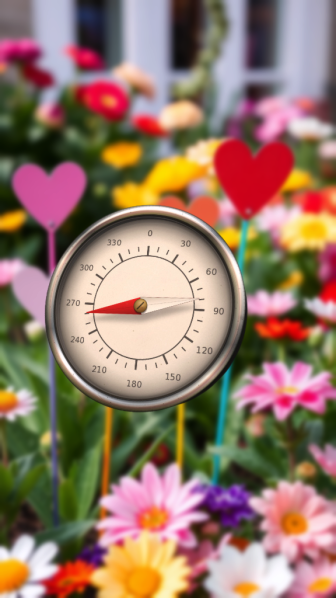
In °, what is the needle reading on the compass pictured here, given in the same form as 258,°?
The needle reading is 260,°
